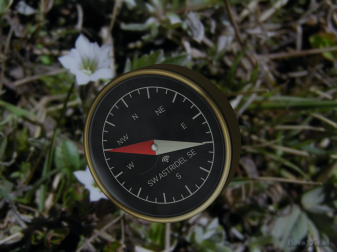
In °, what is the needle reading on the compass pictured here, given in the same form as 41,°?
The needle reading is 300,°
